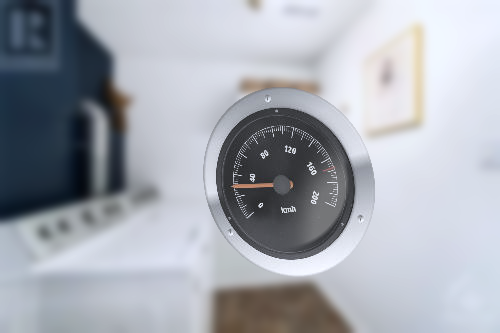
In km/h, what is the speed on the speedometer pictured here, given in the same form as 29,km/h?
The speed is 30,km/h
